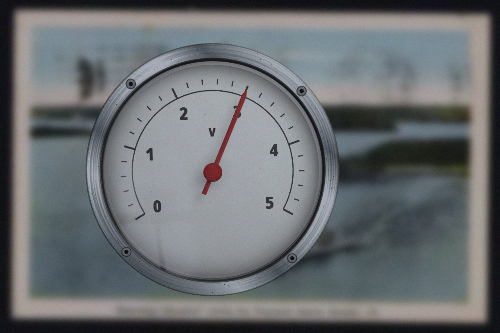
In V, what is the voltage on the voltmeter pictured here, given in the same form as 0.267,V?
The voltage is 3,V
